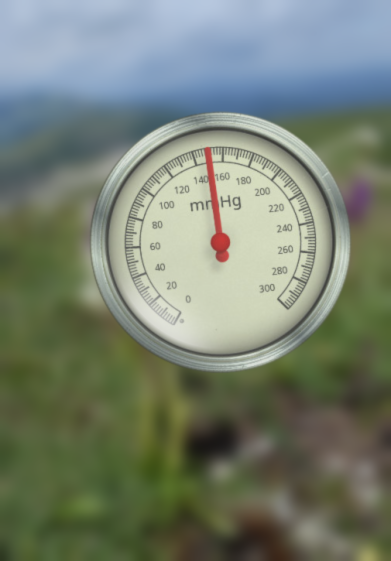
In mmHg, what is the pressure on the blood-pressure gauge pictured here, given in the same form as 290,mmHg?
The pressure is 150,mmHg
